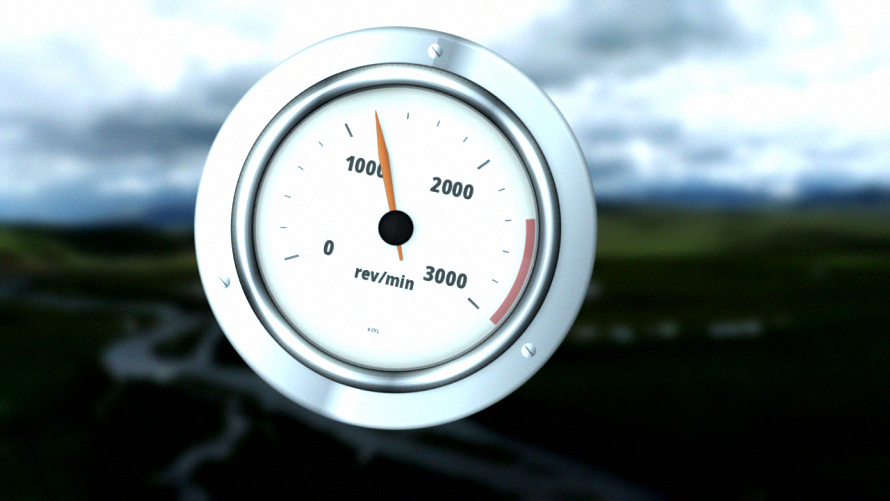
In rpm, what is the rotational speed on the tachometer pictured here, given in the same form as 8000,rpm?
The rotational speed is 1200,rpm
